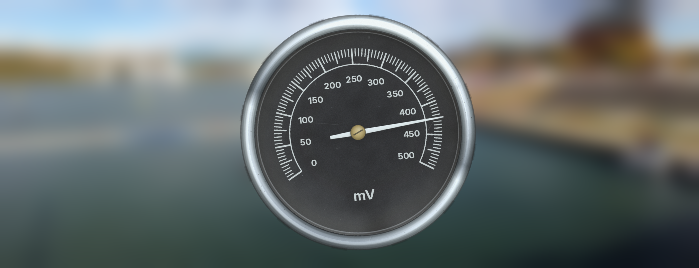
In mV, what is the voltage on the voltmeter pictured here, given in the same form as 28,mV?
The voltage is 425,mV
